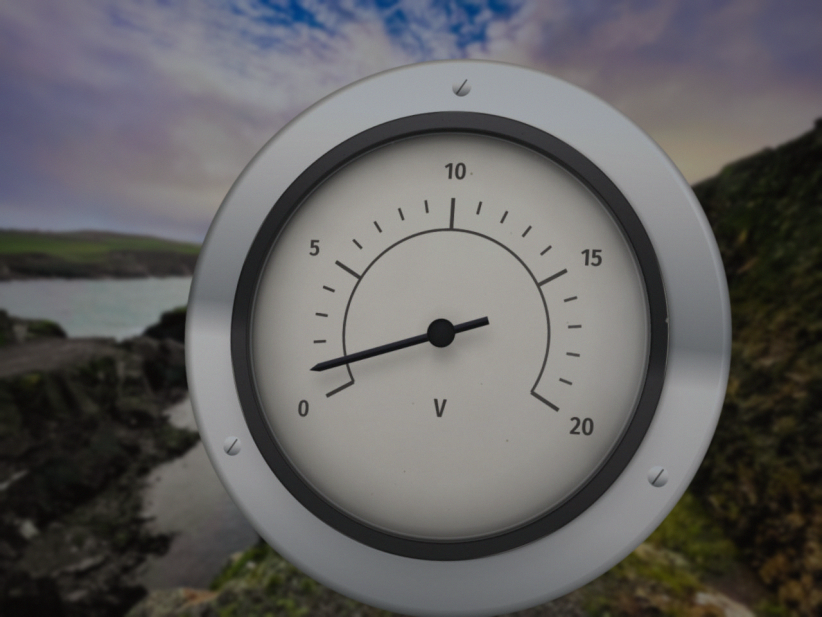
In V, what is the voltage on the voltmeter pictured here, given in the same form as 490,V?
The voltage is 1,V
